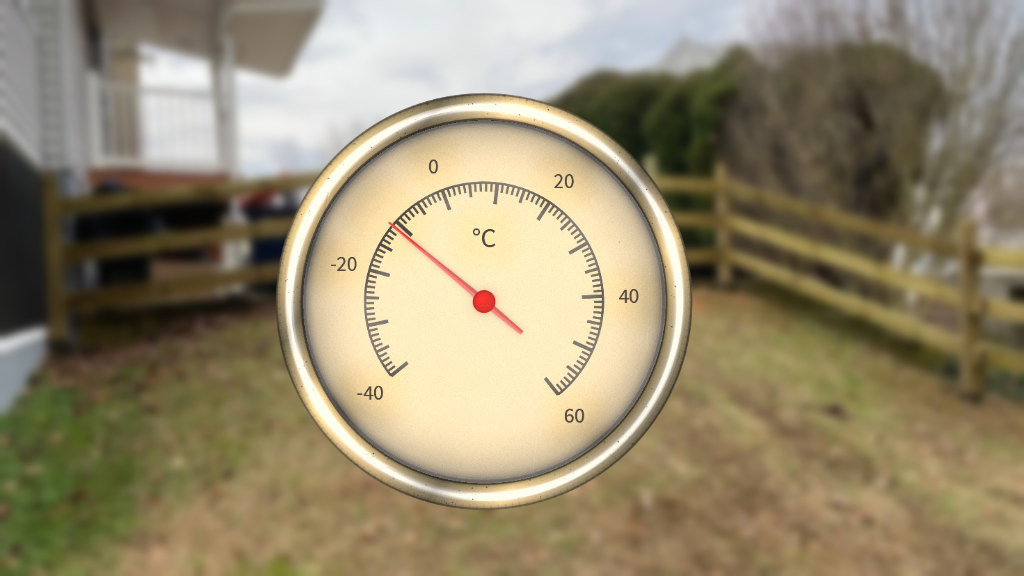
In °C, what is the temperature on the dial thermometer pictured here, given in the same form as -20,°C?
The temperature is -11,°C
